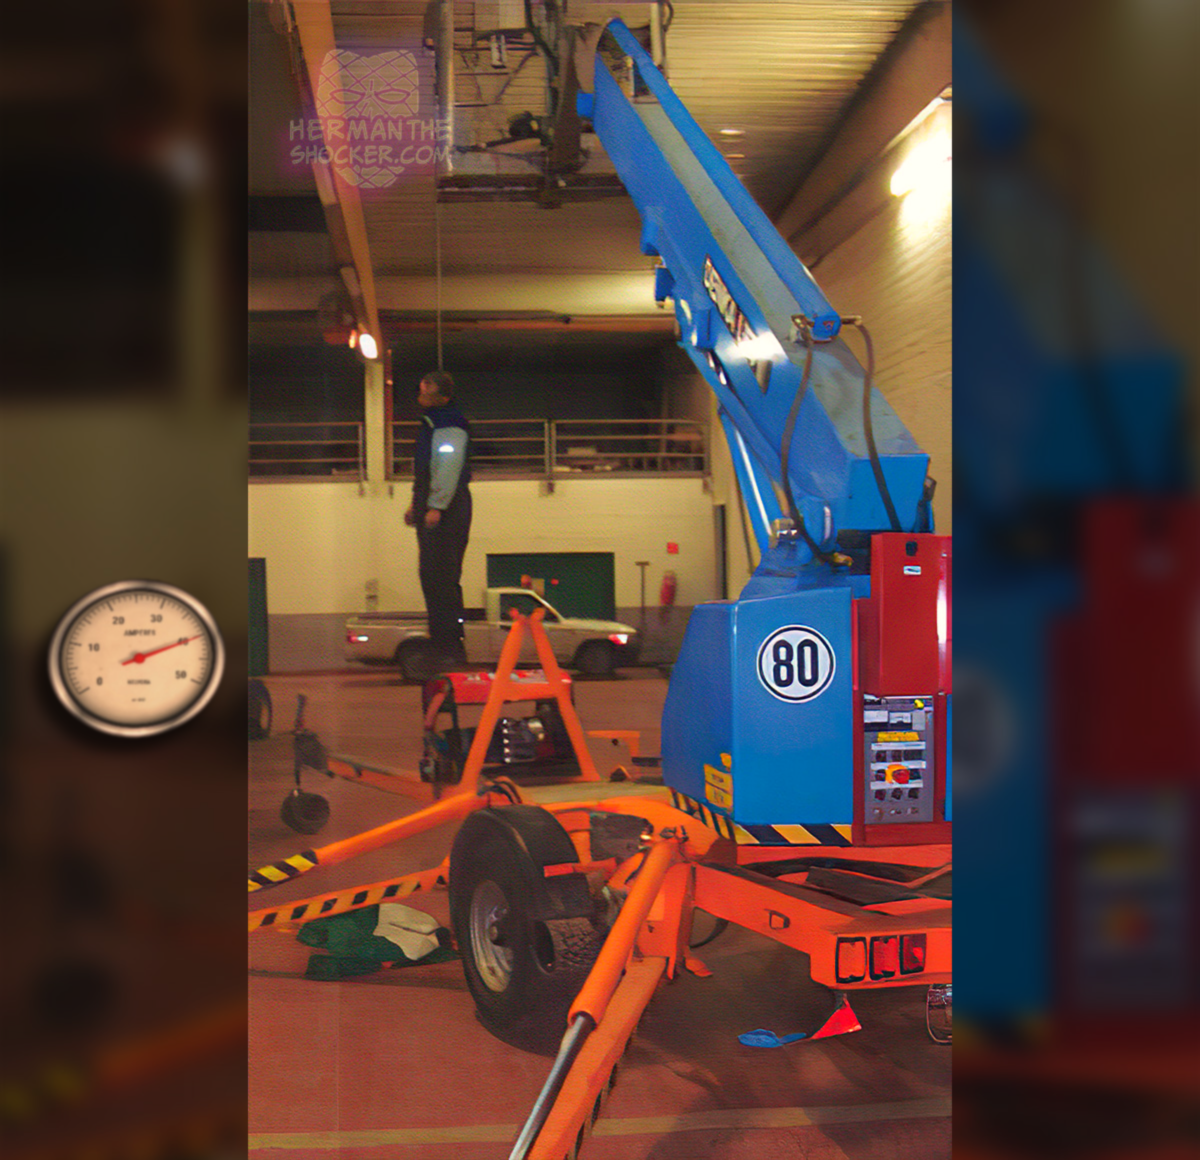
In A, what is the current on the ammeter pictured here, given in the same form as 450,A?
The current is 40,A
